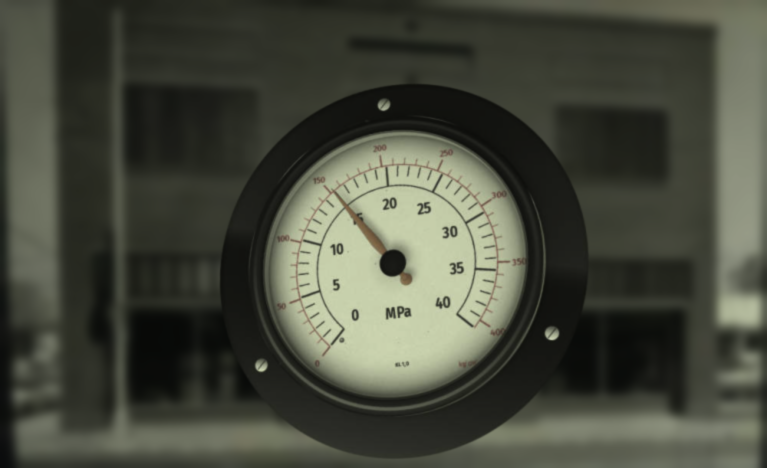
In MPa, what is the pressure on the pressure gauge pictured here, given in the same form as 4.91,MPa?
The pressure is 15,MPa
